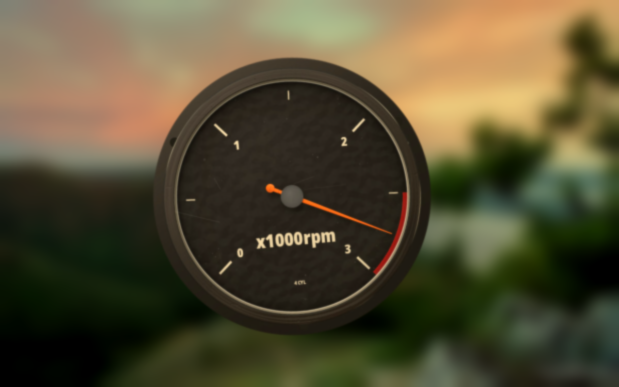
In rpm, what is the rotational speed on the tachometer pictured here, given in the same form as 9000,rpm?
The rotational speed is 2750,rpm
